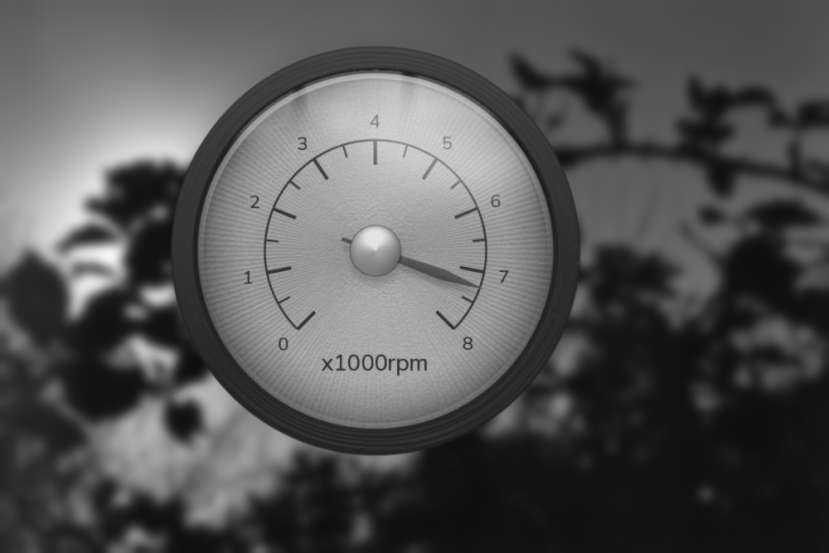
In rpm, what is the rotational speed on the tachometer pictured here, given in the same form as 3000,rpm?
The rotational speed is 7250,rpm
